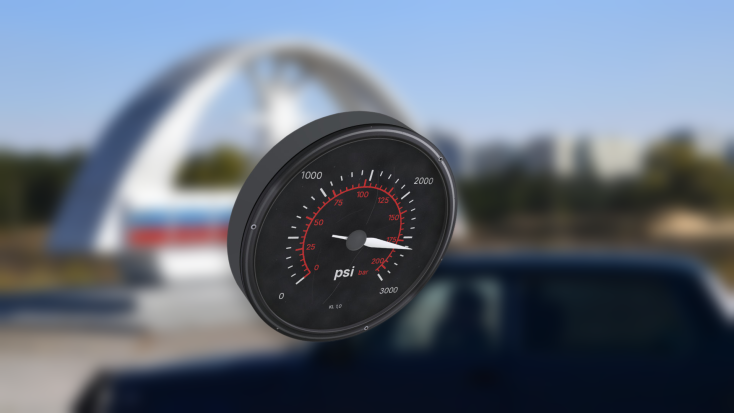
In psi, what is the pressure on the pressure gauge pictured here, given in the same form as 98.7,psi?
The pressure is 2600,psi
